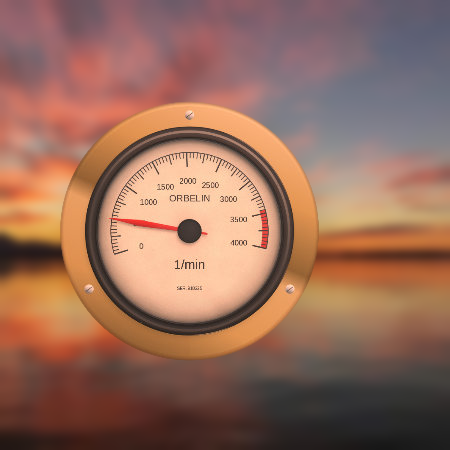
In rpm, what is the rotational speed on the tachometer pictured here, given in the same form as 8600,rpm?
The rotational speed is 500,rpm
